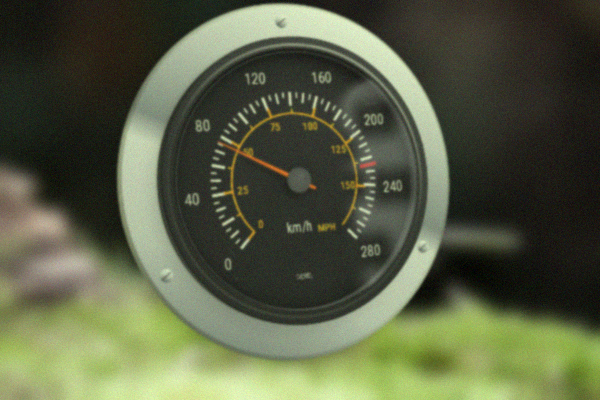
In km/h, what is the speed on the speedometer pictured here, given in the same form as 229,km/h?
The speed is 75,km/h
